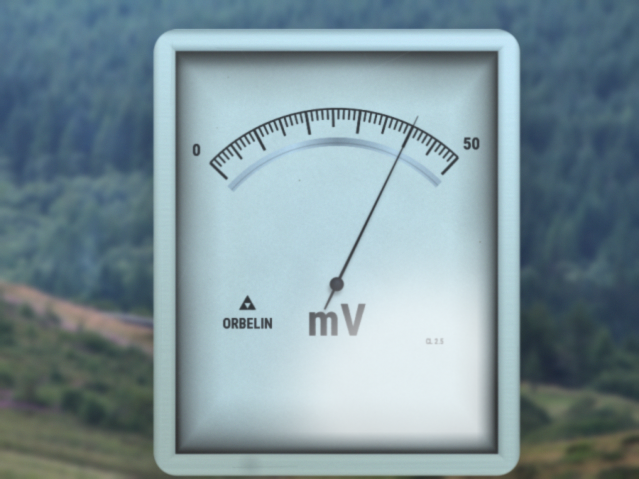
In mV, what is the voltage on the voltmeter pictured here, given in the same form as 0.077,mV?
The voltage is 40,mV
